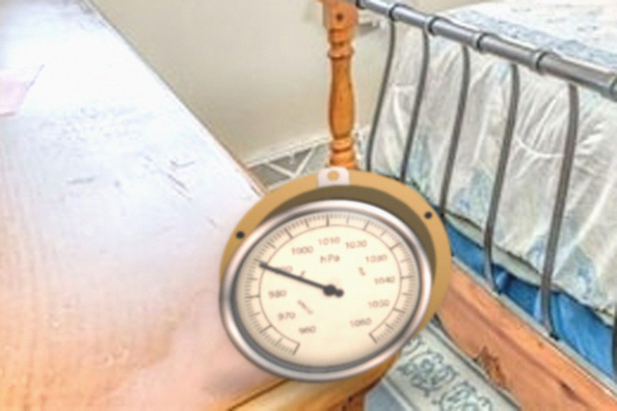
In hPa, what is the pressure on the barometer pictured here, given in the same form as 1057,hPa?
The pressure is 990,hPa
